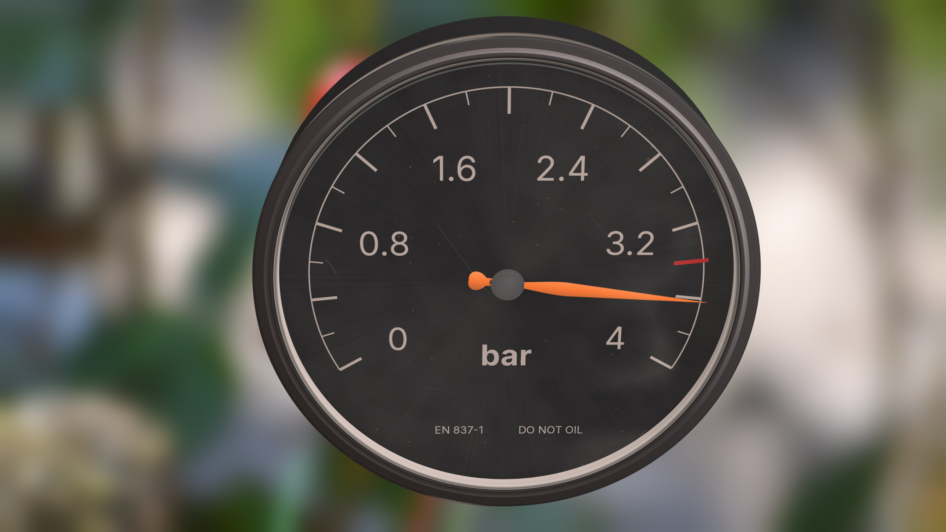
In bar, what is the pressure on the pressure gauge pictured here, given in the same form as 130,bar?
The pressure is 3.6,bar
